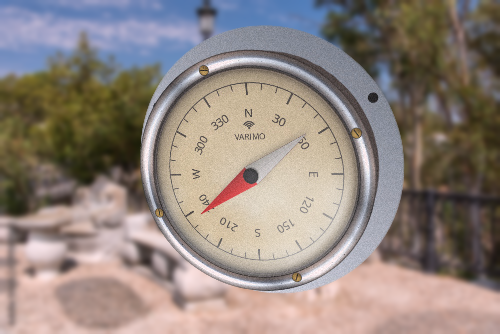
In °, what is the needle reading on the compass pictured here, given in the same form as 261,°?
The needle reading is 235,°
